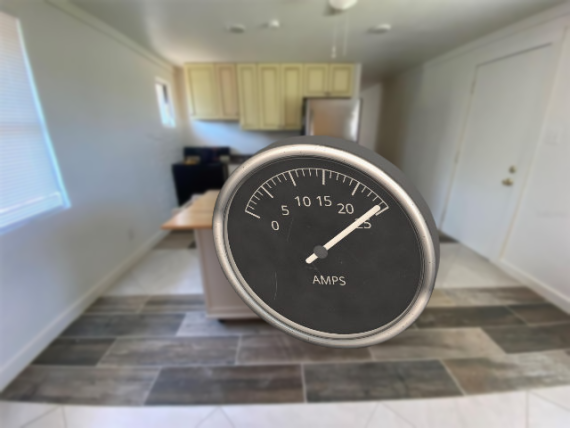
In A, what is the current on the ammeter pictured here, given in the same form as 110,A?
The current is 24,A
